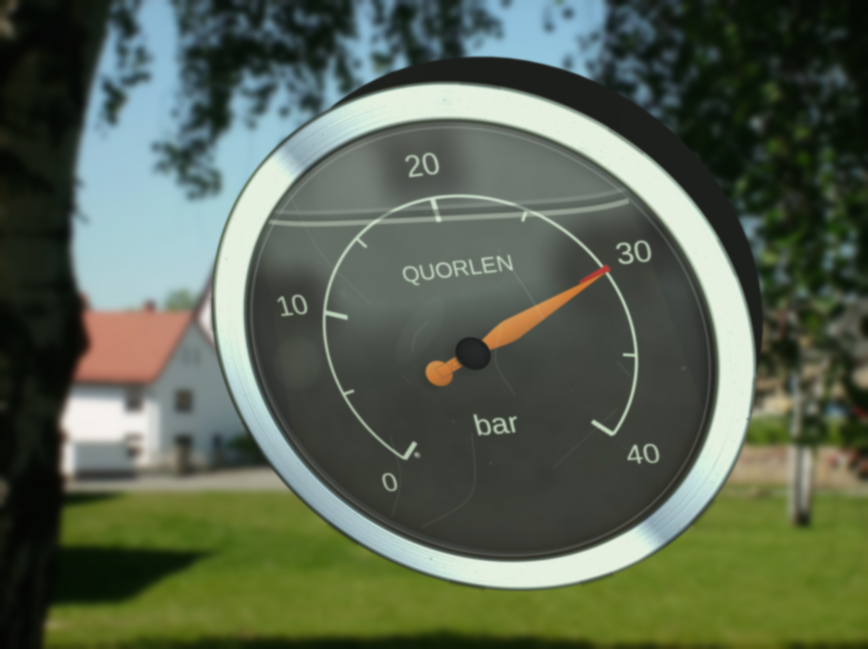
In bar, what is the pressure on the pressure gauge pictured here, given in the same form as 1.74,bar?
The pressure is 30,bar
